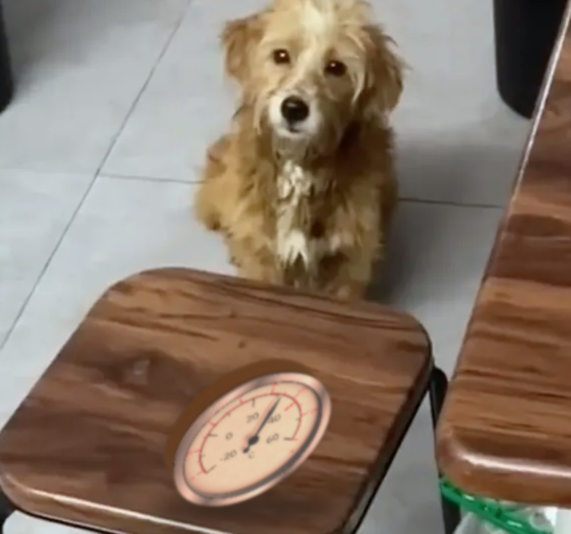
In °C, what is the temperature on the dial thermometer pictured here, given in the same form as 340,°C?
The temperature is 30,°C
